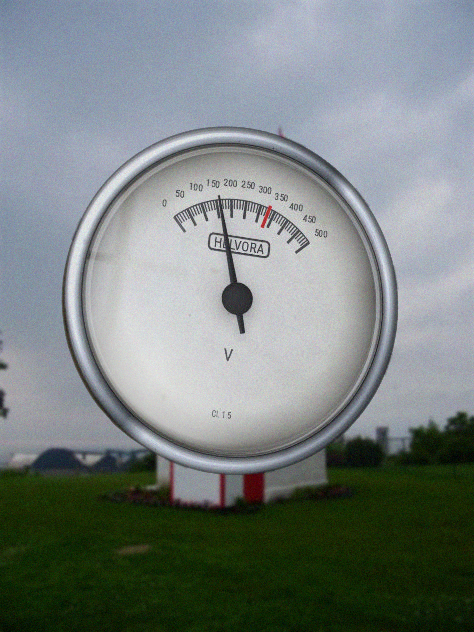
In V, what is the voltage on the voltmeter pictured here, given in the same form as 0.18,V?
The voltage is 150,V
